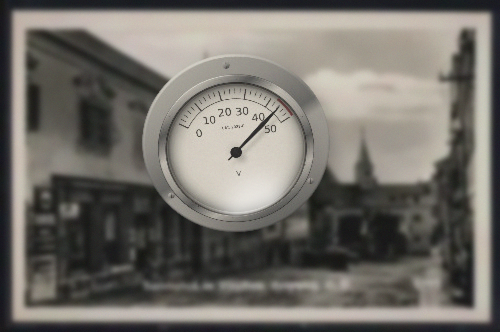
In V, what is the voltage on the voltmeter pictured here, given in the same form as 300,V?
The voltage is 44,V
